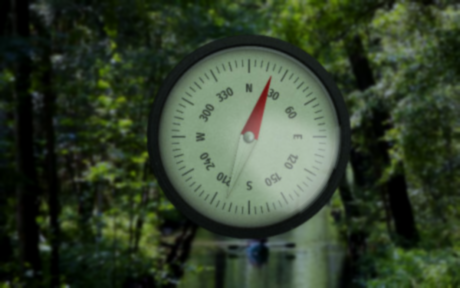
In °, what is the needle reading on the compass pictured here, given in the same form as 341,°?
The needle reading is 20,°
